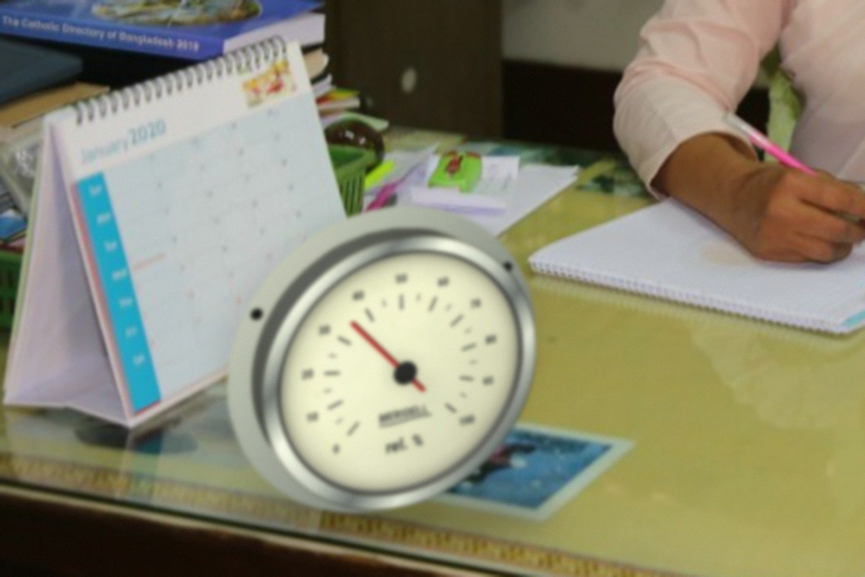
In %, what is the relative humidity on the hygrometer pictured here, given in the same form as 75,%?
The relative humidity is 35,%
